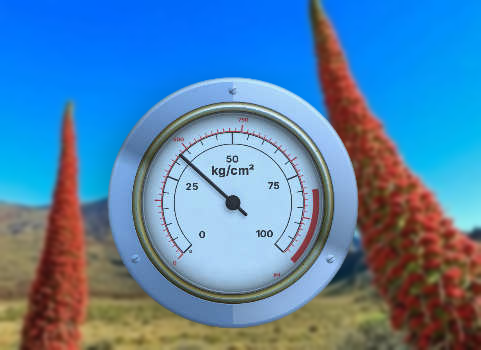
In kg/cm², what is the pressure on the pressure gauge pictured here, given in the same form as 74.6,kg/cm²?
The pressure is 32.5,kg/cm²
